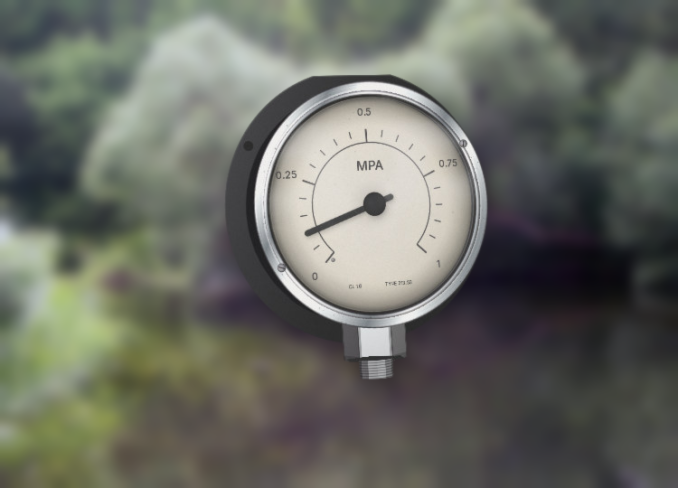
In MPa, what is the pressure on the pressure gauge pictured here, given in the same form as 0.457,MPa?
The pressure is 0.1,MPa
